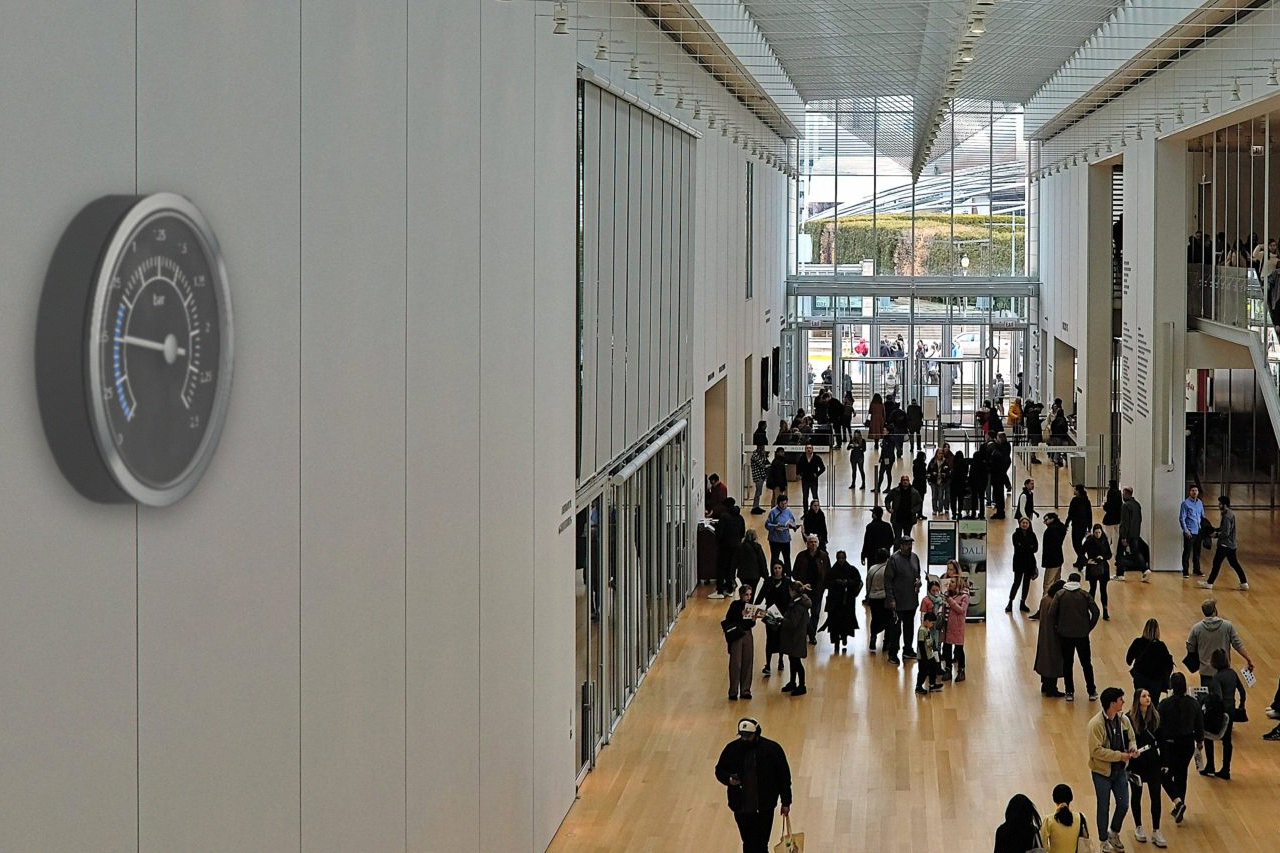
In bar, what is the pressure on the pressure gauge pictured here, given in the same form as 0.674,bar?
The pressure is 0.5,bar
